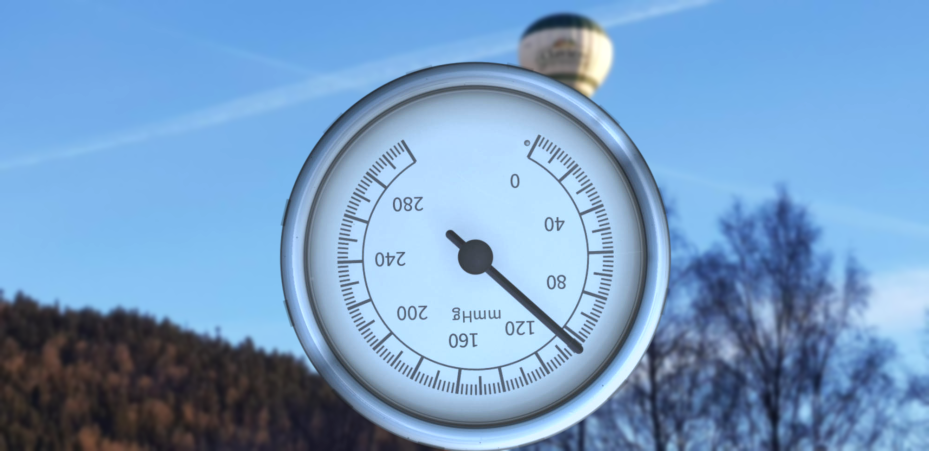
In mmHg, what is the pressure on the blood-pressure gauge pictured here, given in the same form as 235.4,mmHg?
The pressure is 104,mmHg
